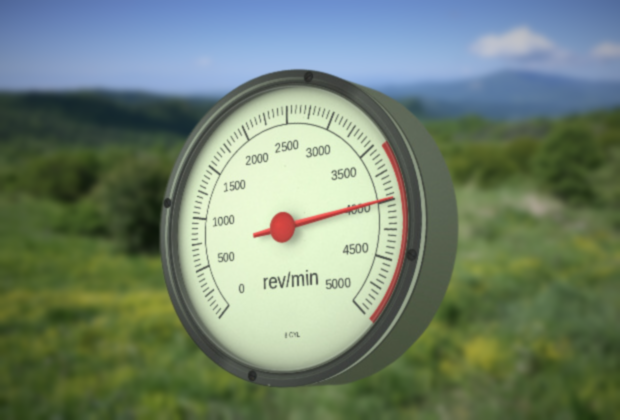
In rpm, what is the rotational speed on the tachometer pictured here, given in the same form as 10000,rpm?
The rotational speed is 4000,rpm
